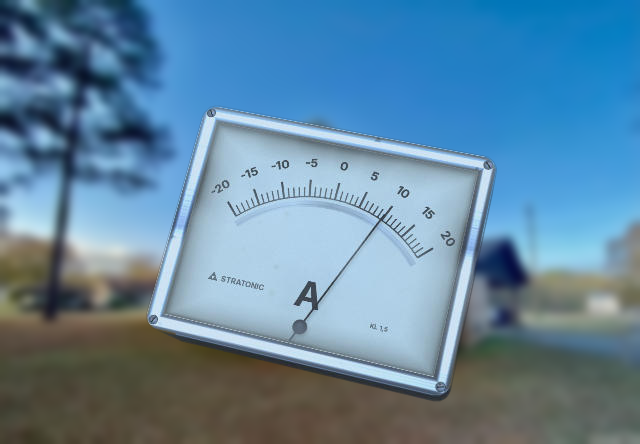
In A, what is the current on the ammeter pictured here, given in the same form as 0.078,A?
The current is 10,A
